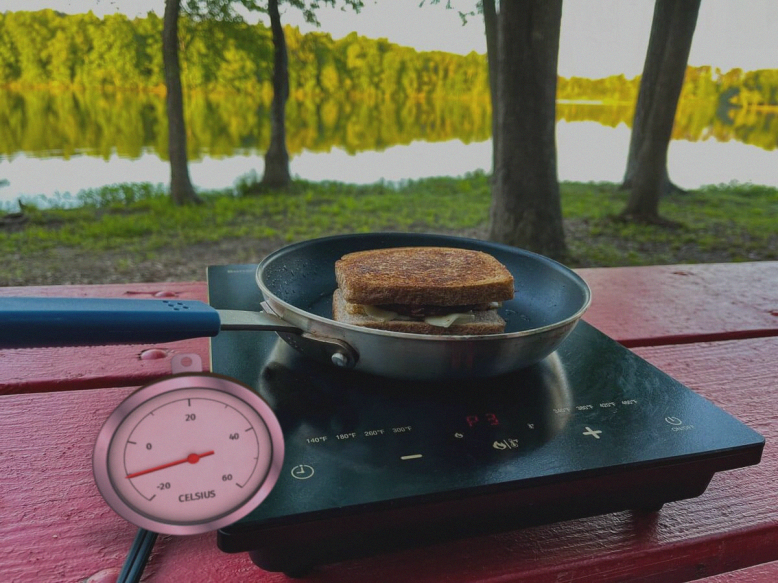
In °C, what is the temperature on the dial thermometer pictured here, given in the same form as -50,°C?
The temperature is -10,°C
